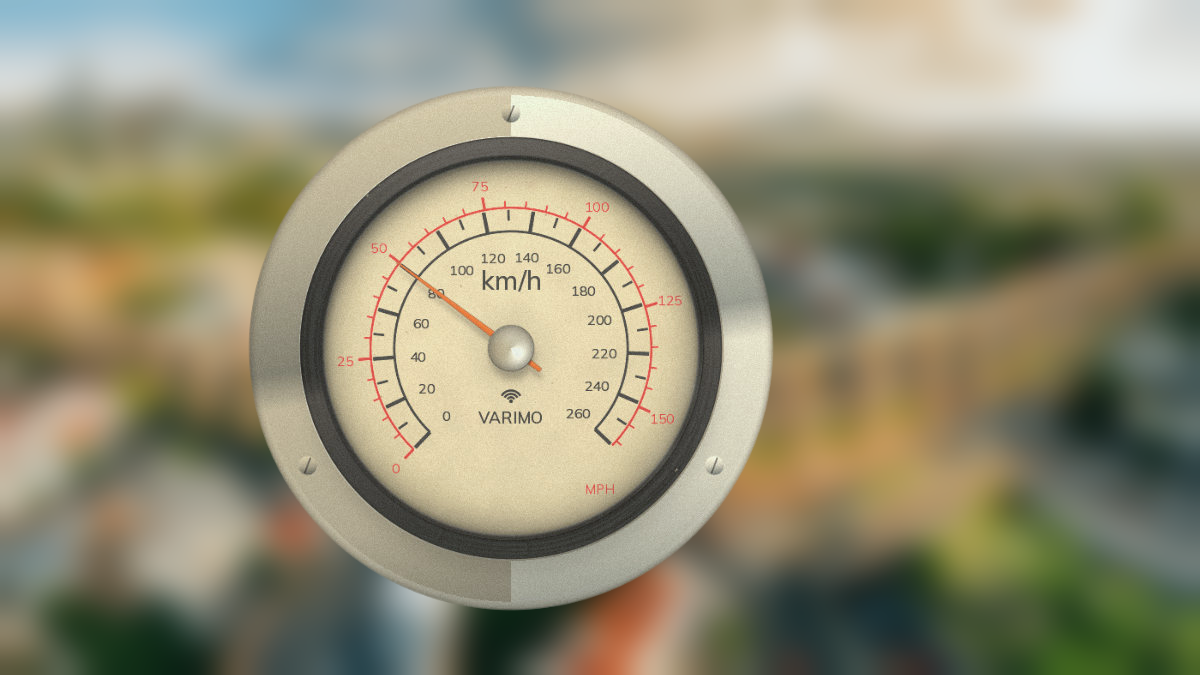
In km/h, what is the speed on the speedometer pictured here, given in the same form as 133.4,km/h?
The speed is 80,km/h
